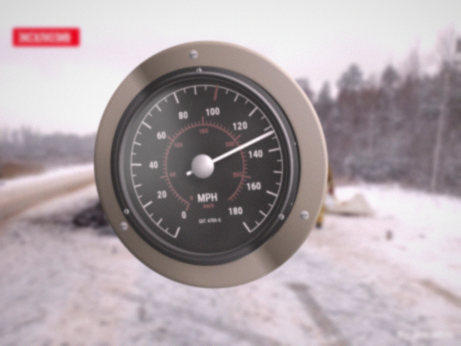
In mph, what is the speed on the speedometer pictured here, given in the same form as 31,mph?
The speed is 132.5,mph
